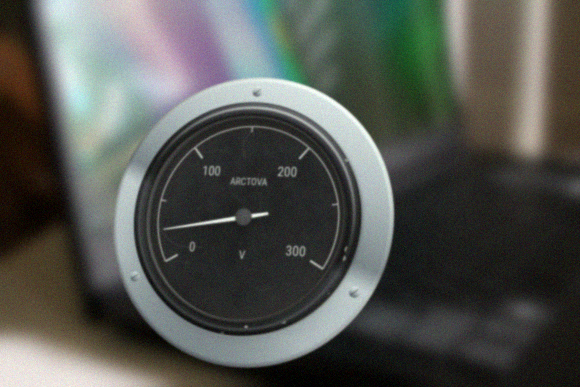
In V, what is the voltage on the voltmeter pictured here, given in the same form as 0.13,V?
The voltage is 25,V
